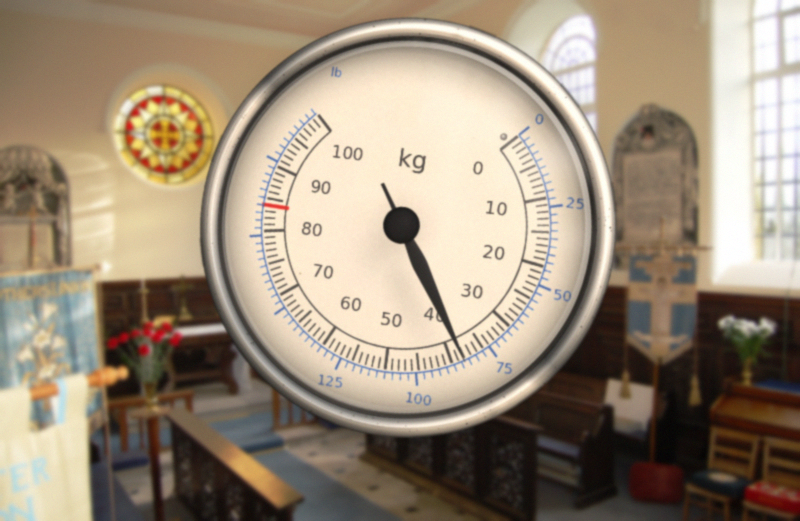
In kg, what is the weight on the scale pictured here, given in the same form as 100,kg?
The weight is 38,kg
